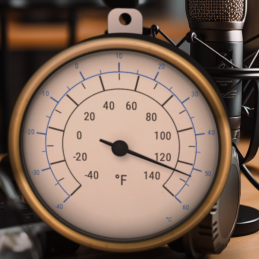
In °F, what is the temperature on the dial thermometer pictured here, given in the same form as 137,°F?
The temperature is 125,°F
